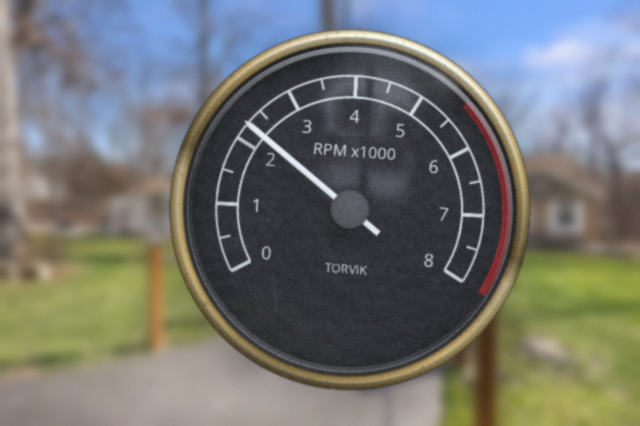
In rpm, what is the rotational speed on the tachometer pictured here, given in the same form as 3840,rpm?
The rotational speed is 2250,rpm
